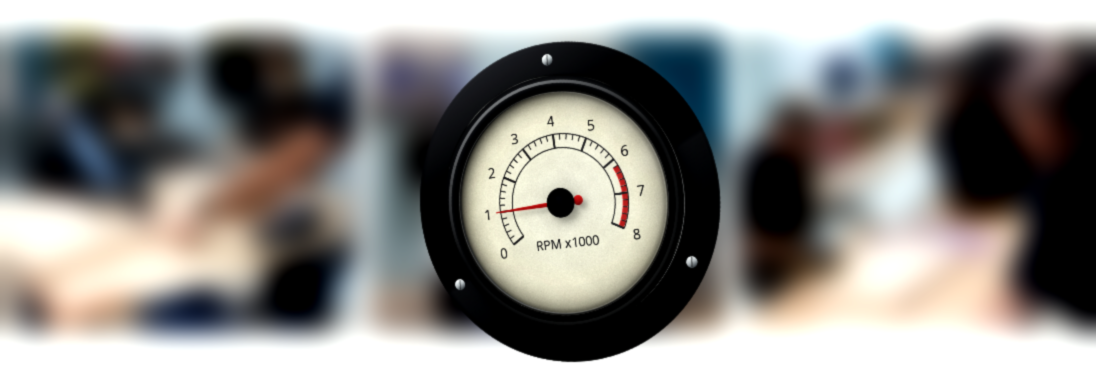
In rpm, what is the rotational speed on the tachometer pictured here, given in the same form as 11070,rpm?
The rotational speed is 1000,rpm
